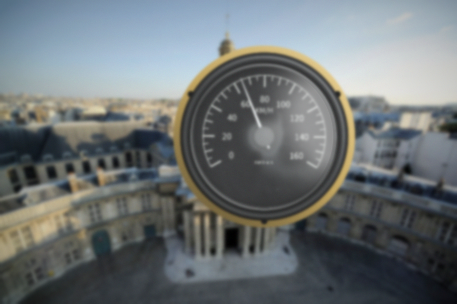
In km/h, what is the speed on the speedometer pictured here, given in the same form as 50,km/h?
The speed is 65,km/h
